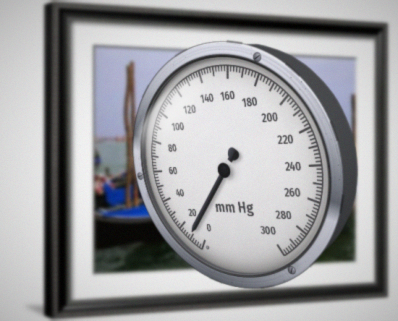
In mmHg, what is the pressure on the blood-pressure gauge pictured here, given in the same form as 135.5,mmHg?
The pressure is 10,mmHg
